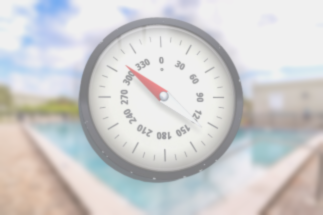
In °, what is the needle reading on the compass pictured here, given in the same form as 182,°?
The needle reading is 310,°
